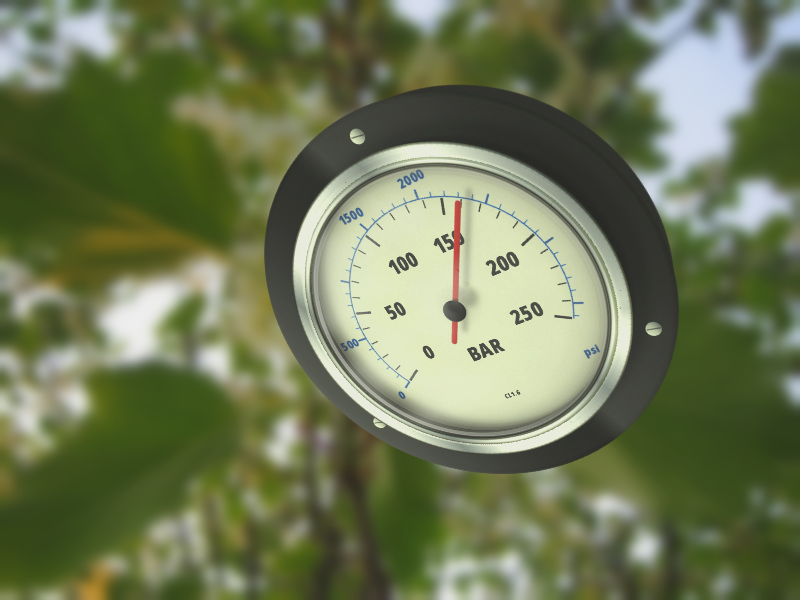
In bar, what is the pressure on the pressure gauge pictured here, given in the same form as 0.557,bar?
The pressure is 160,bar
